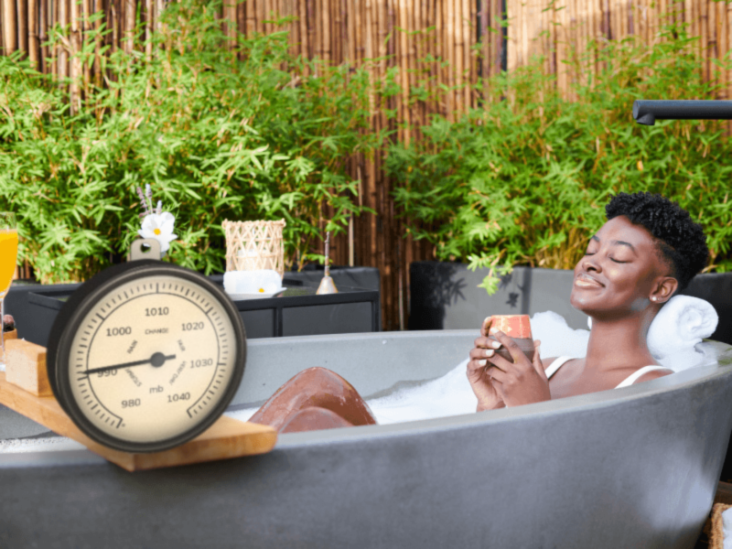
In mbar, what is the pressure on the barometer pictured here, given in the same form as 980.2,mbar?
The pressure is 991,mbar
